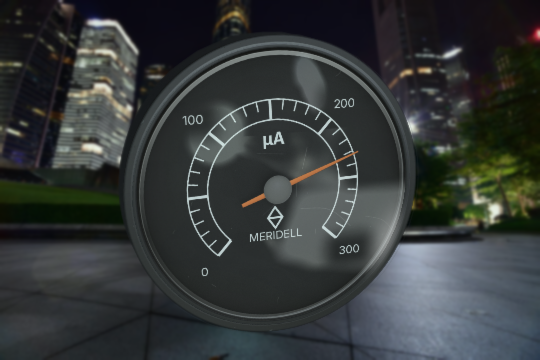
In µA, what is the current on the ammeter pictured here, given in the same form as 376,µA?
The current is 230,µA
